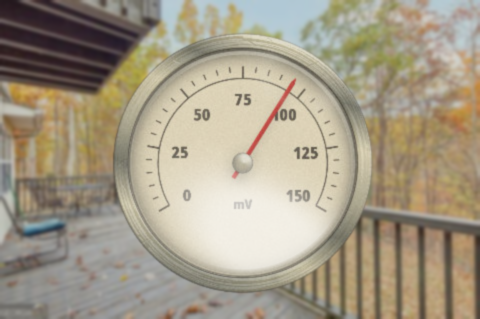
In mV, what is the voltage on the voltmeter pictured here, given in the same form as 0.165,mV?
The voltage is 95,mV
